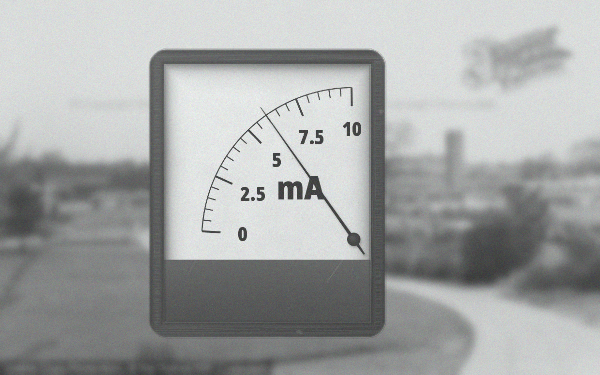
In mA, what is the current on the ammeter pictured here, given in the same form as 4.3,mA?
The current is 6,mA
